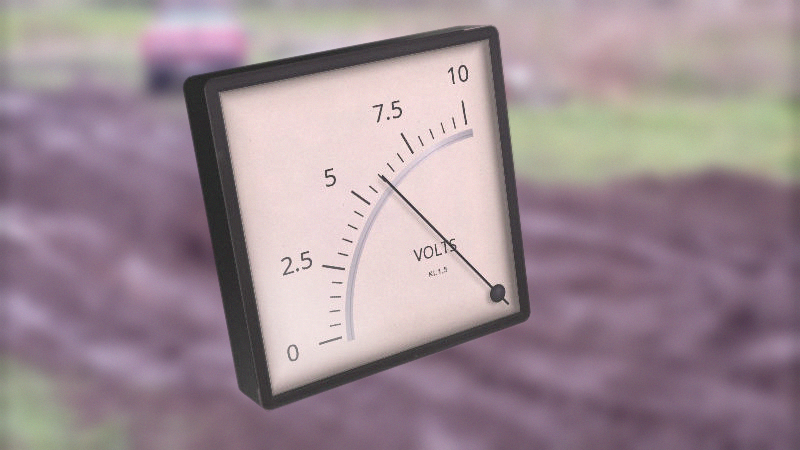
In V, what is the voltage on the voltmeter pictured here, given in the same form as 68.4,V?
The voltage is 6,V
